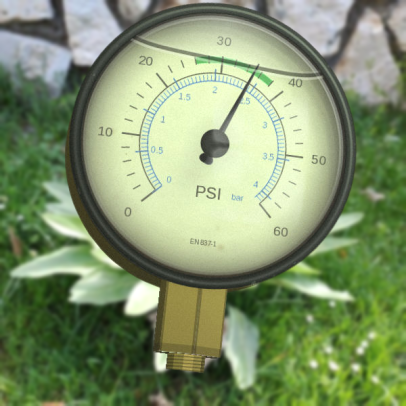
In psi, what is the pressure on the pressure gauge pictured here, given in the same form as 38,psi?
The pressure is 35,psi
